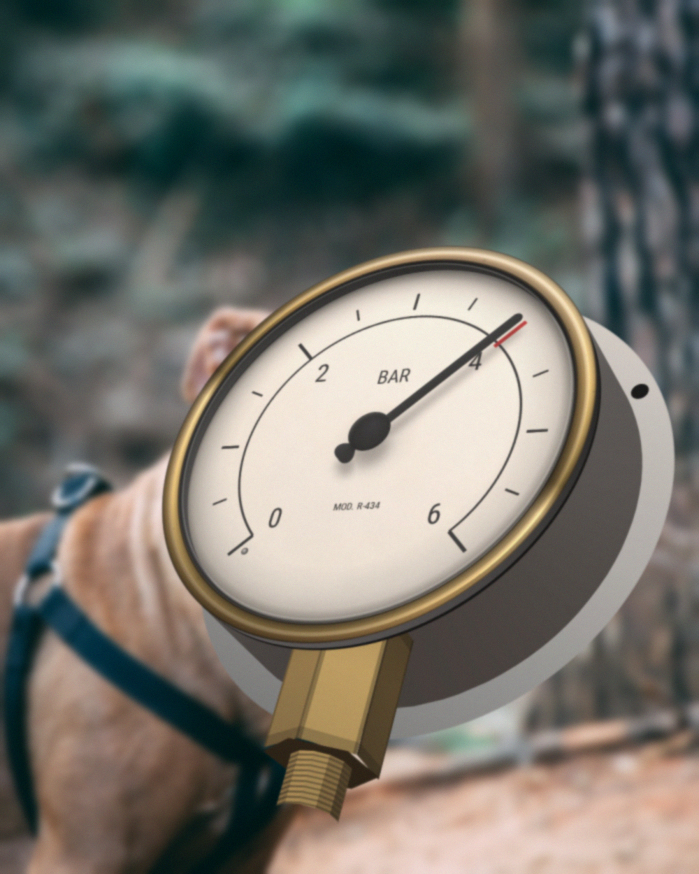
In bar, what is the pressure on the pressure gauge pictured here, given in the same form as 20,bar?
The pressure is 4,bar
